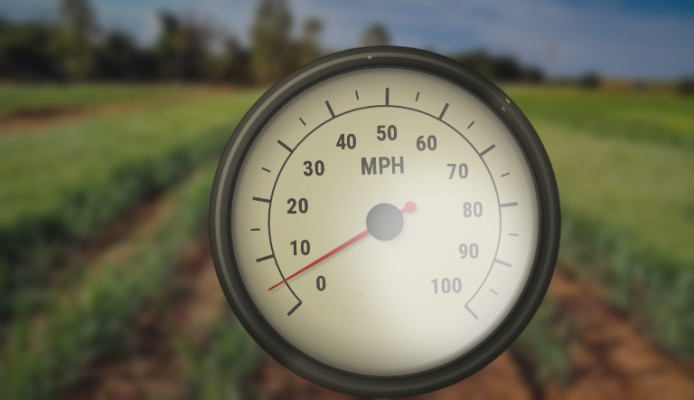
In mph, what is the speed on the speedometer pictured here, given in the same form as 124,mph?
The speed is 5,mph
